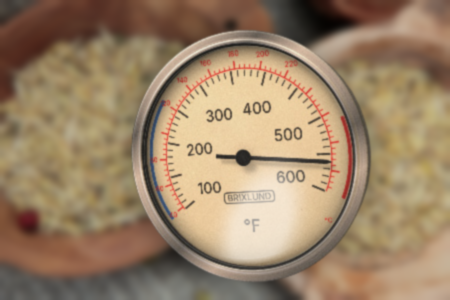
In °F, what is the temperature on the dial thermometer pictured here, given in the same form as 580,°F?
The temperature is 560,°F
